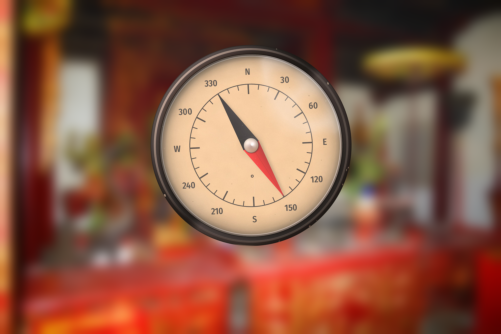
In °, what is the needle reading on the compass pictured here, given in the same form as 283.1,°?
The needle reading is 150,°
